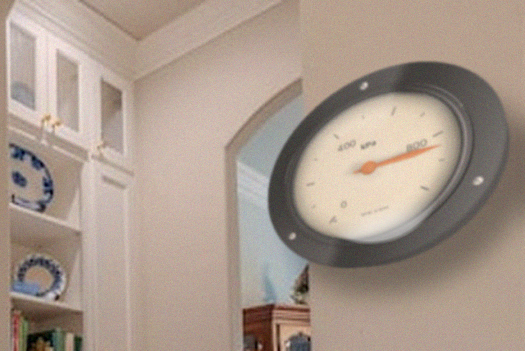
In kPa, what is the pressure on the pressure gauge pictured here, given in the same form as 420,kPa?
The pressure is 850,kPa
